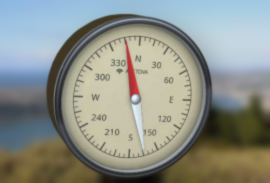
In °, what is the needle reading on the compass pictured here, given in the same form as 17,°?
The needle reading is 345,°
